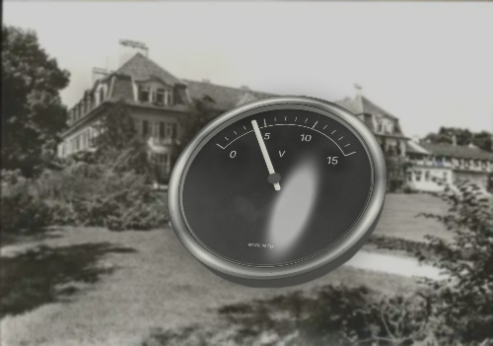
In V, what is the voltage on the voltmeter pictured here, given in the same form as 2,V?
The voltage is 4,V
